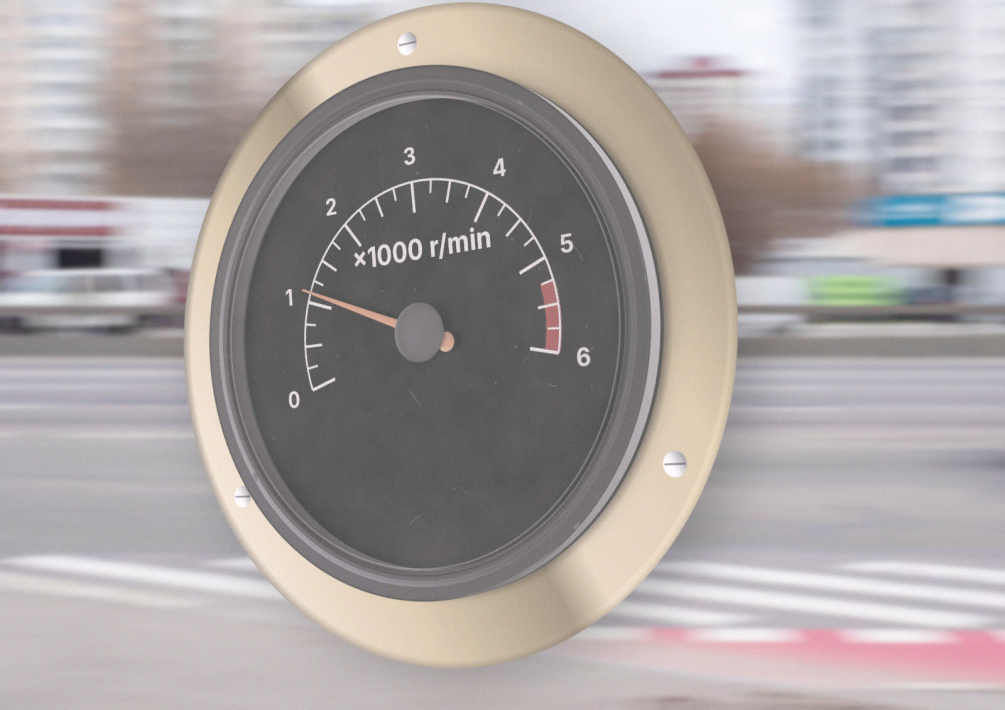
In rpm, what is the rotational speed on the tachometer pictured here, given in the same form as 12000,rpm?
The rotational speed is 1125,rpm
